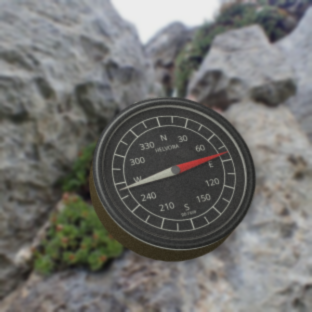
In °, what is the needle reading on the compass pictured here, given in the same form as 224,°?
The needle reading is 82.5,°
